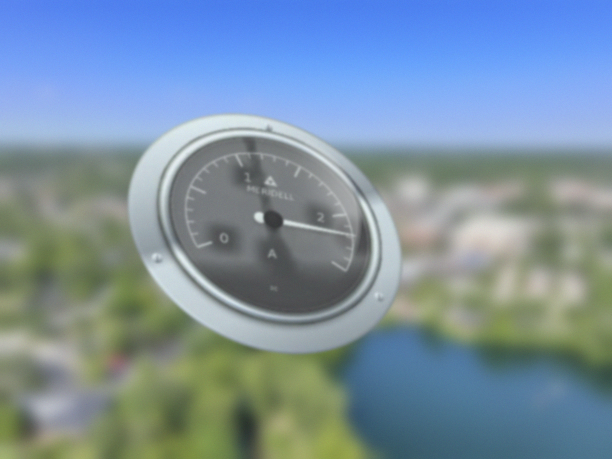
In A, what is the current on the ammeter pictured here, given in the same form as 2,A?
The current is 2.2,A
